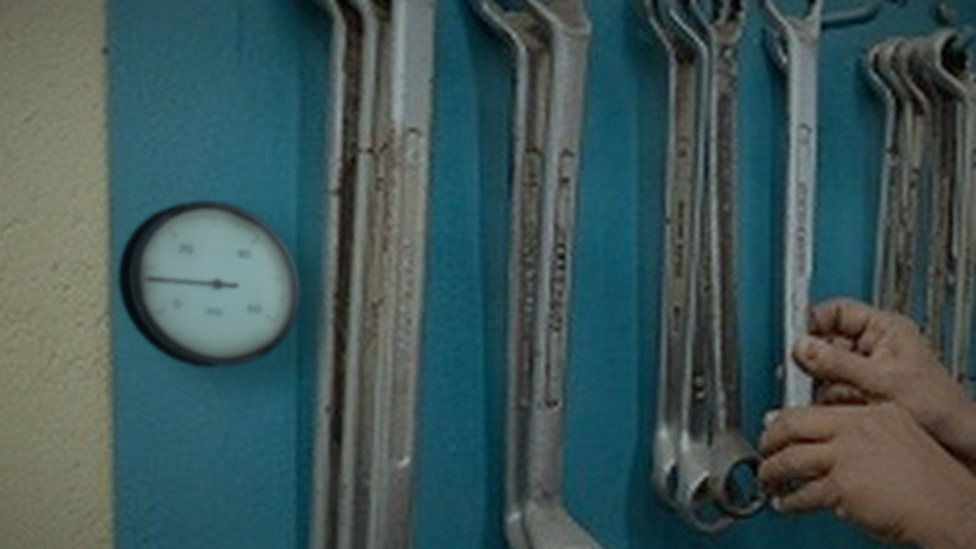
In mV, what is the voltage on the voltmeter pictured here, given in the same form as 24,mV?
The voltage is 7.5,mV
